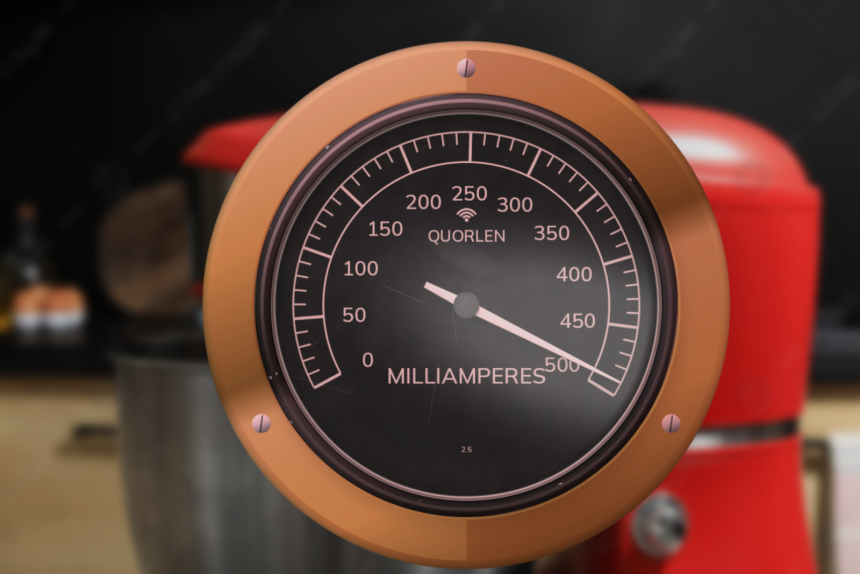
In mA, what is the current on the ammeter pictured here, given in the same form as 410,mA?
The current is 490,mA
